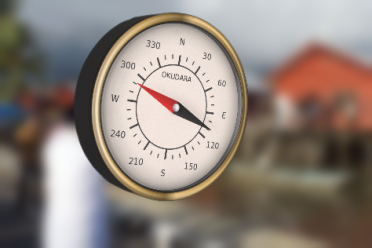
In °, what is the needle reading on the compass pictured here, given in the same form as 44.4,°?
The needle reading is 290,°
